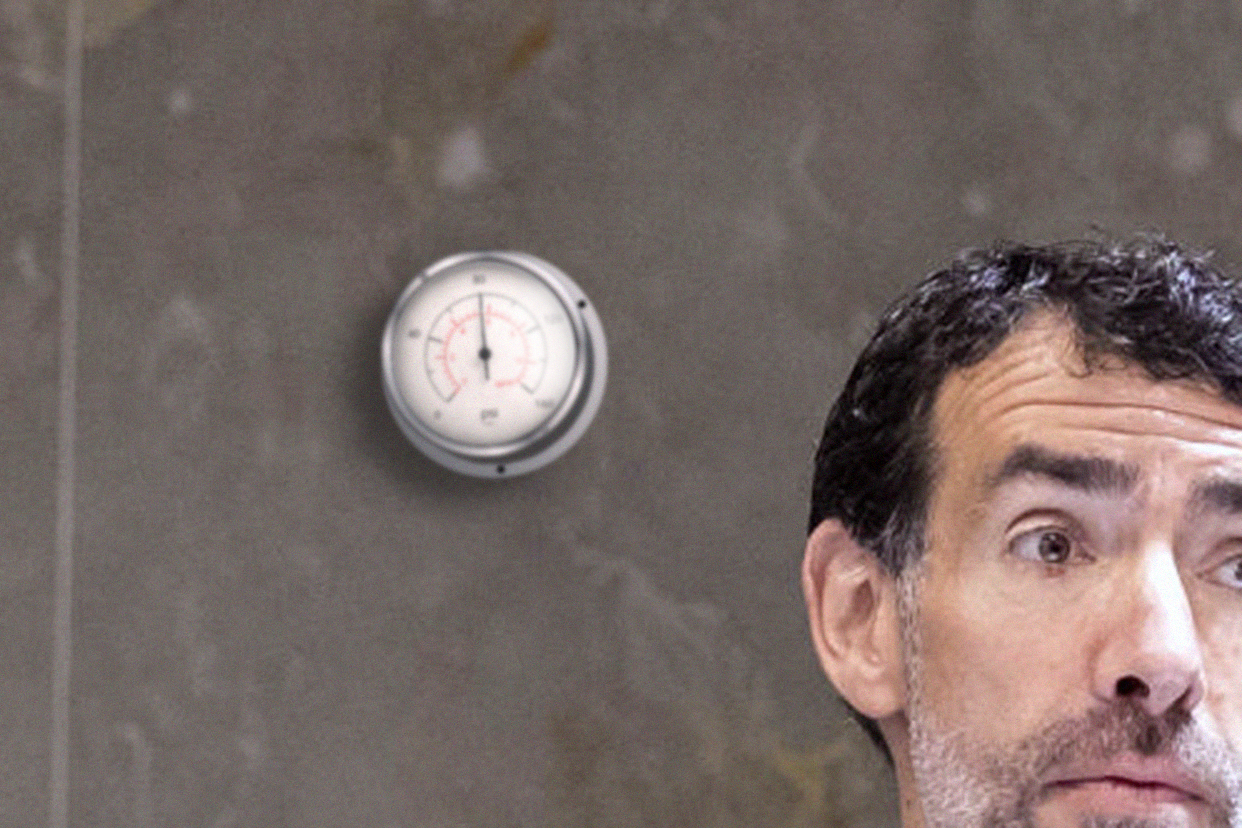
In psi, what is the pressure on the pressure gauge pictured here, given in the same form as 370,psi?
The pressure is 80,psi
